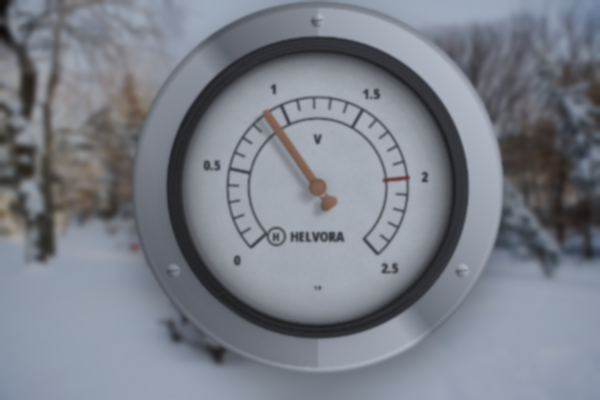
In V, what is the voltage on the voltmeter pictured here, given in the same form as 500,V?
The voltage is 0.9,V
